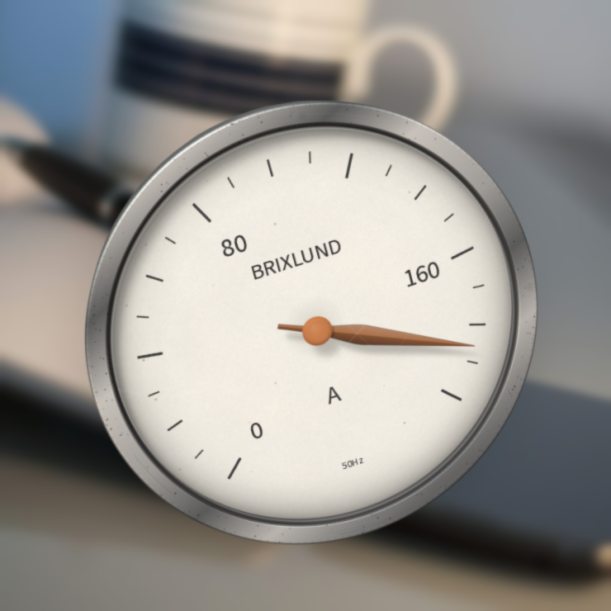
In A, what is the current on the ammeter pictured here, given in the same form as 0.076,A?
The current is 185,A
